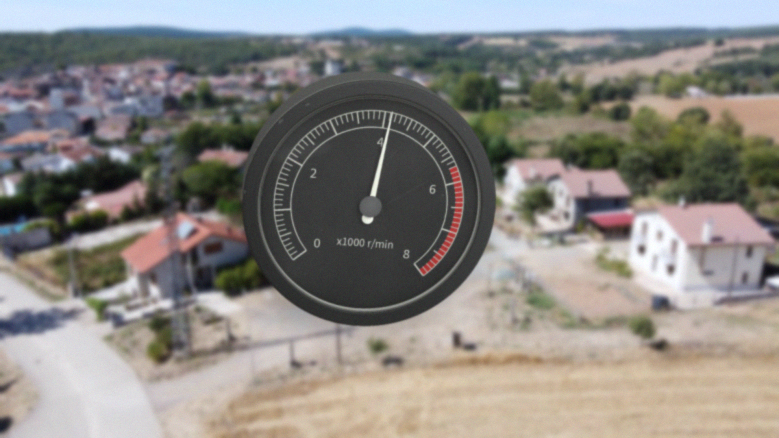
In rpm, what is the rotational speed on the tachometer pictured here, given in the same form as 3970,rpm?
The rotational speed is 4100,rpm
